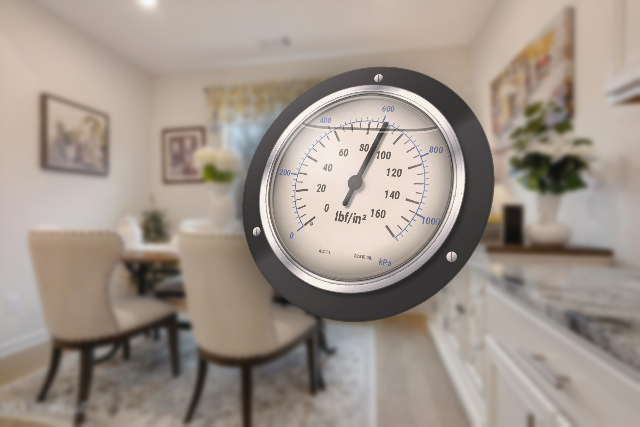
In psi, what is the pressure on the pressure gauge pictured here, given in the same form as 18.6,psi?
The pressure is 90,psi
